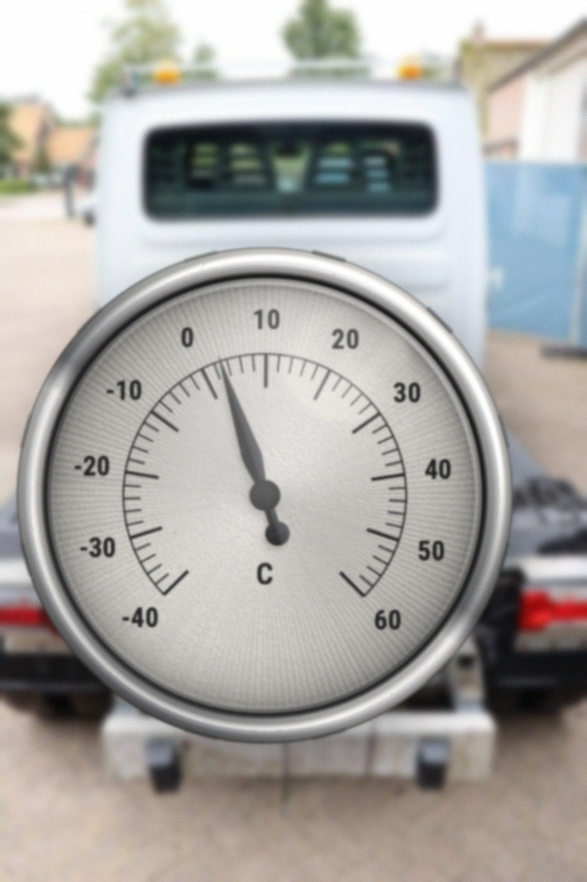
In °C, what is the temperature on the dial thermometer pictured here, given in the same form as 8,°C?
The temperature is 3,°C
